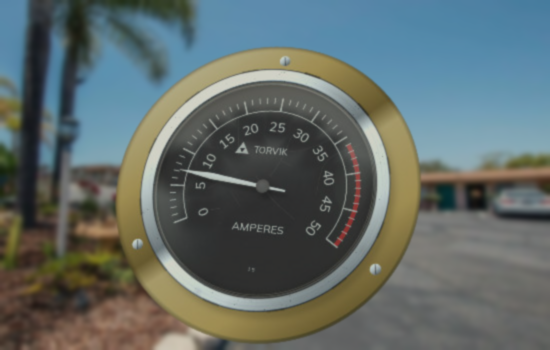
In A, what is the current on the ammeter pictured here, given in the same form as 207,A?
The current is 7,A
